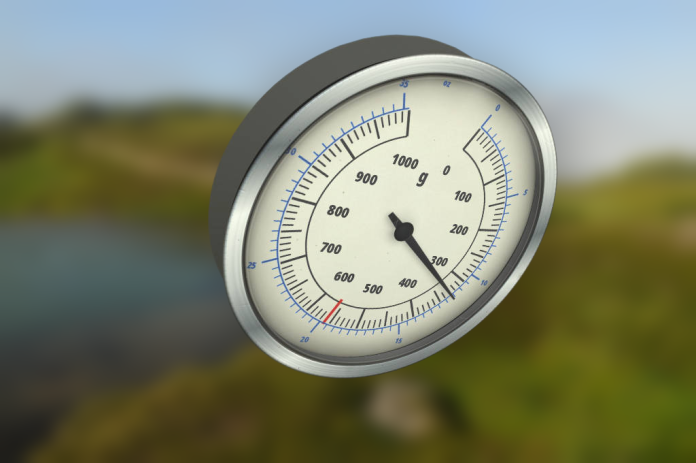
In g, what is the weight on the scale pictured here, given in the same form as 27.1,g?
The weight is 330,g
